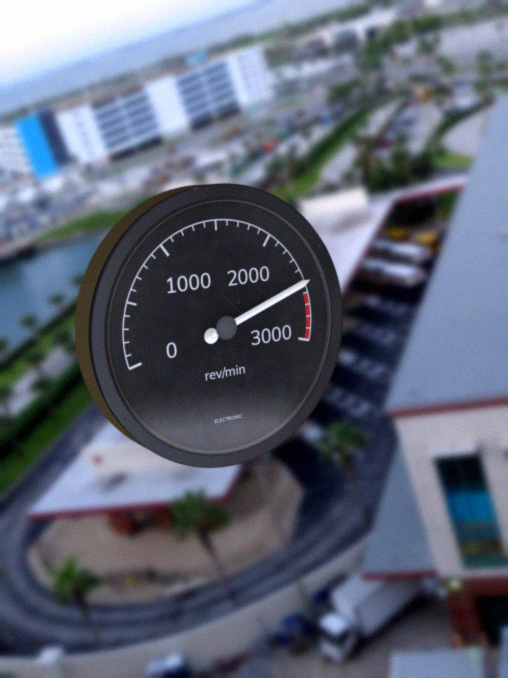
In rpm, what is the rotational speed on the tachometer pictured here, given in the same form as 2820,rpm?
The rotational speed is 2500,rpm
